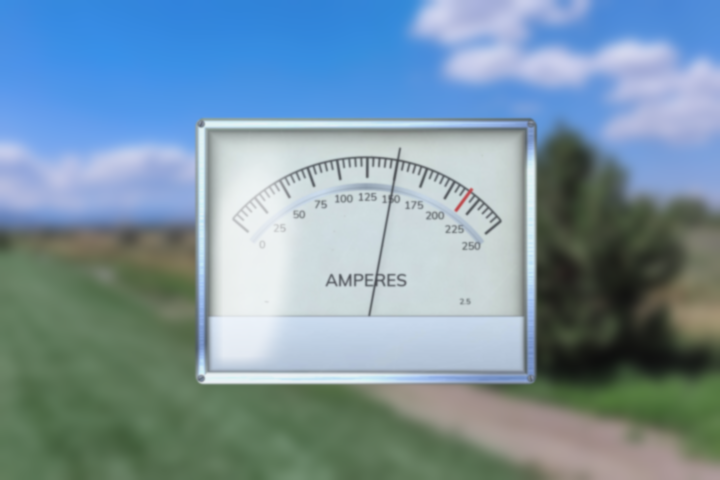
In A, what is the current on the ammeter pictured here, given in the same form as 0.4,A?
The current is 150,A
